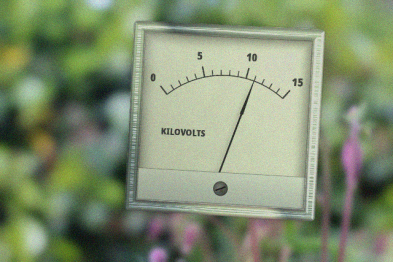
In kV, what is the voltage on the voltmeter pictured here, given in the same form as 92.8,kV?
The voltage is 11,kV
